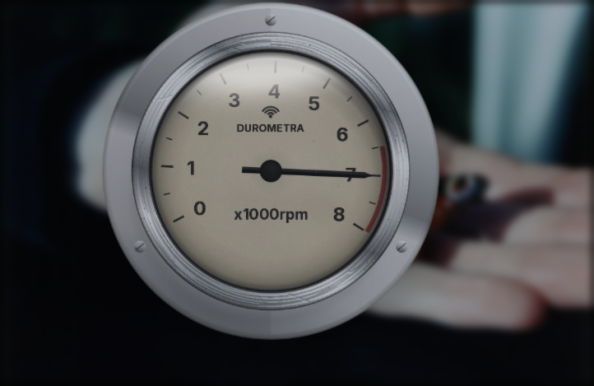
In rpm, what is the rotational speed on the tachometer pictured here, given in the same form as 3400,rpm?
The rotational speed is 7000,rpm
